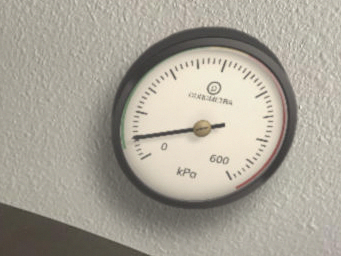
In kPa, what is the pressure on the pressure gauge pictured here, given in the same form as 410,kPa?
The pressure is 50,kPa
